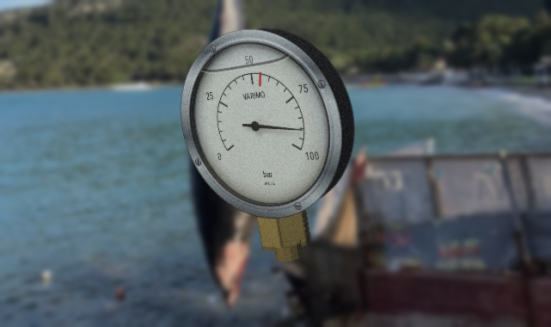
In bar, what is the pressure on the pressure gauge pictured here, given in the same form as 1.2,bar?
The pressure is 90,bar
